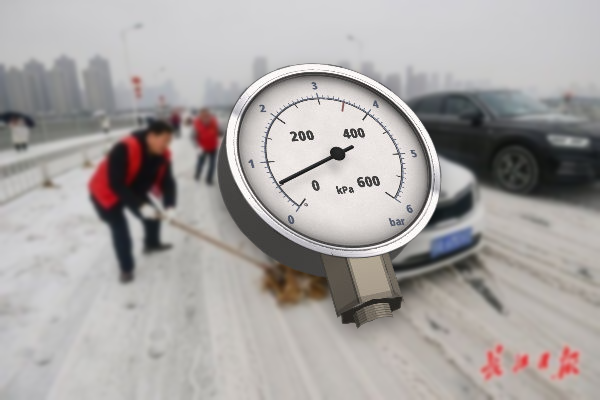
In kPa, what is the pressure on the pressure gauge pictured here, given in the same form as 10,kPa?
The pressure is 50,kPa
